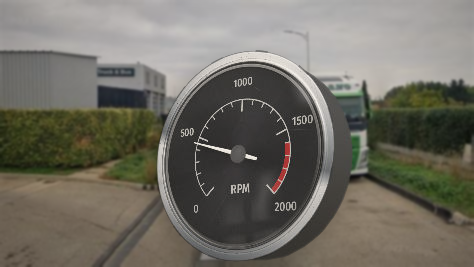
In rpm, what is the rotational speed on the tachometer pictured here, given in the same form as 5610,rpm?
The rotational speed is 450,rpm
